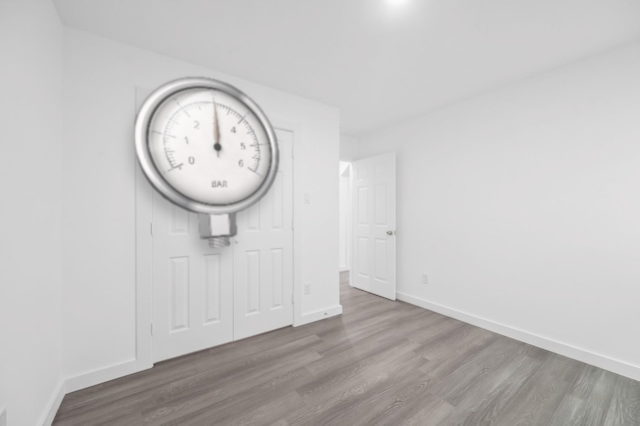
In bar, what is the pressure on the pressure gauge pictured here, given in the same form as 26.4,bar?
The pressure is 3,bar
